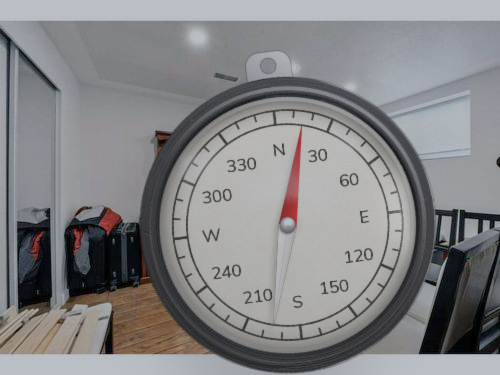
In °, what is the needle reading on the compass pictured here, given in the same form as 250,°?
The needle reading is 15,°
